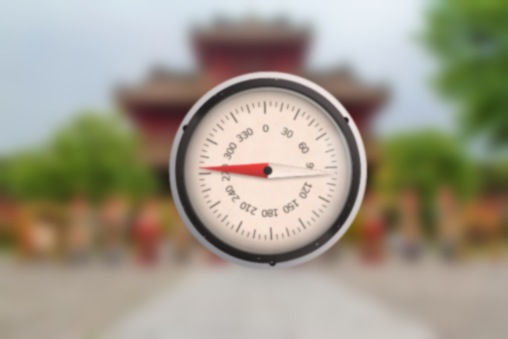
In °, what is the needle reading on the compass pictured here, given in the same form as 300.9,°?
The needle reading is 275,°
